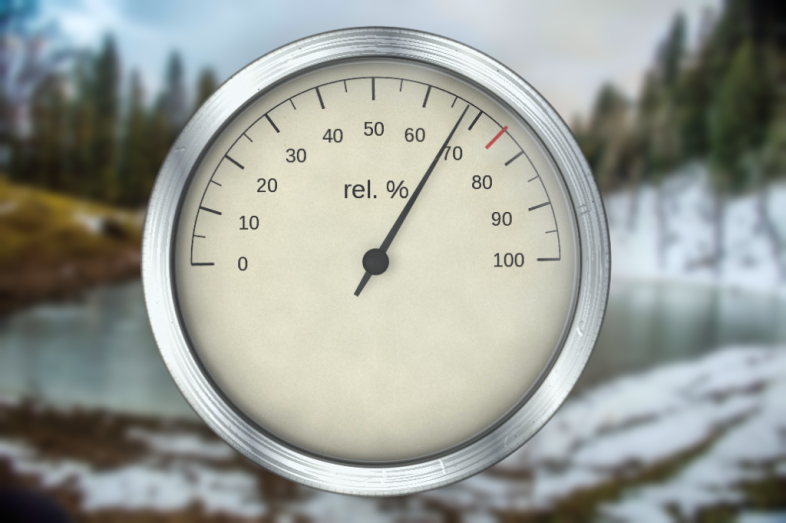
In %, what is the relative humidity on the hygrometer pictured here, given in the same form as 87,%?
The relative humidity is 67.5,%
